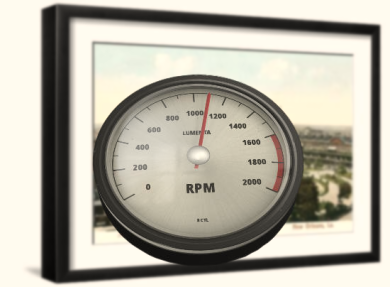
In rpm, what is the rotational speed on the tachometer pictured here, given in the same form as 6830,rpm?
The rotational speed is 1100,rpm
